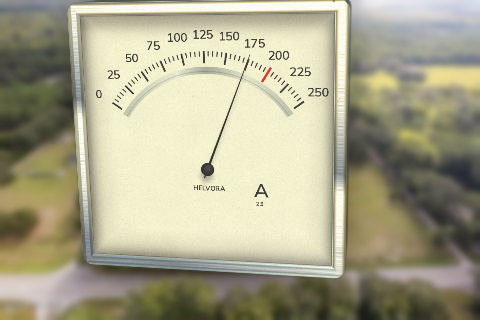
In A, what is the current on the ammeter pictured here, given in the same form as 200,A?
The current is 175,A
